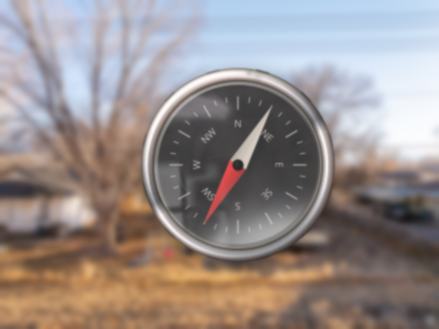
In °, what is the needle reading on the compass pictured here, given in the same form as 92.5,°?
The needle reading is 210,°
